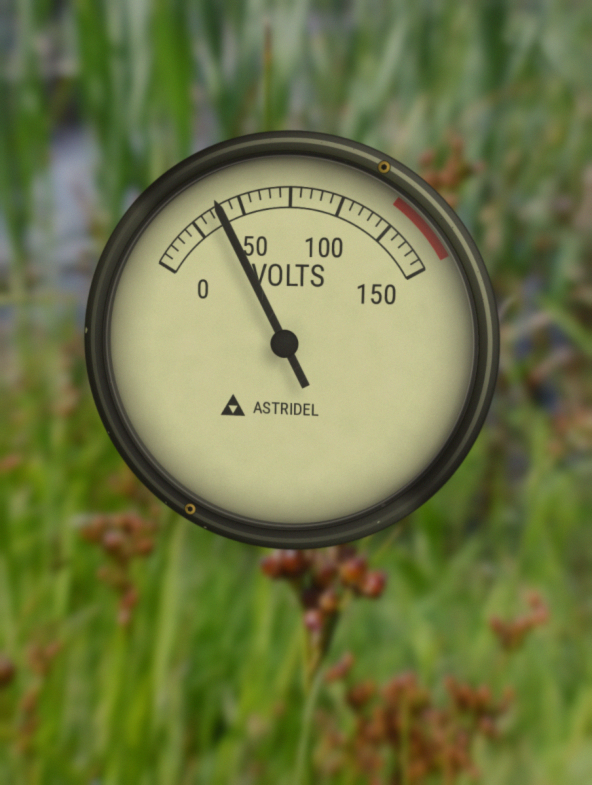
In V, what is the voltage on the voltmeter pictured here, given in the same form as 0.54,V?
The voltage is 40,V
